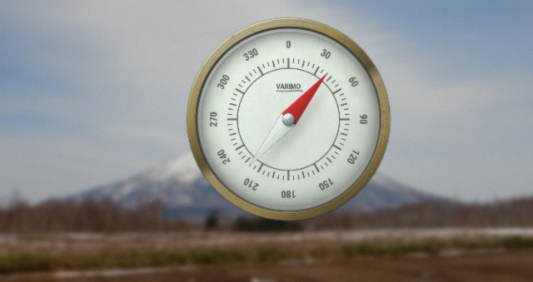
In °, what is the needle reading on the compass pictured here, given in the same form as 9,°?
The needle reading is 40,°
